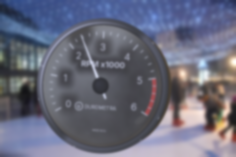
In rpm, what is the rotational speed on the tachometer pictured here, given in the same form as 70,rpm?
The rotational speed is 2400,rpm
